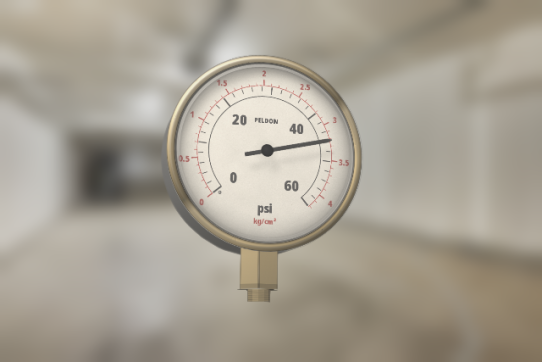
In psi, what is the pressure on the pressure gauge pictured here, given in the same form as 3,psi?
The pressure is 46,psi
